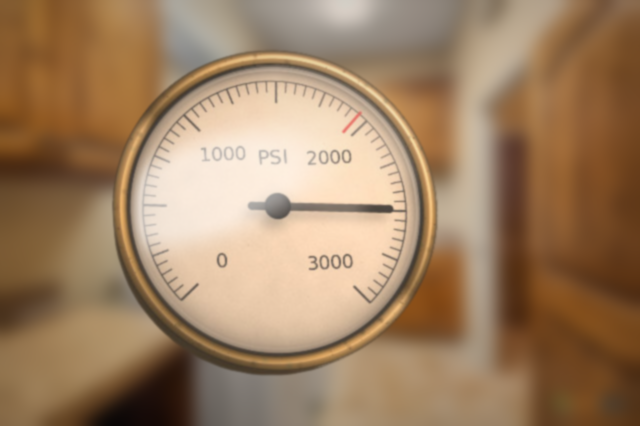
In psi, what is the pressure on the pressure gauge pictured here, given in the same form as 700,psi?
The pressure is 2500,psi
